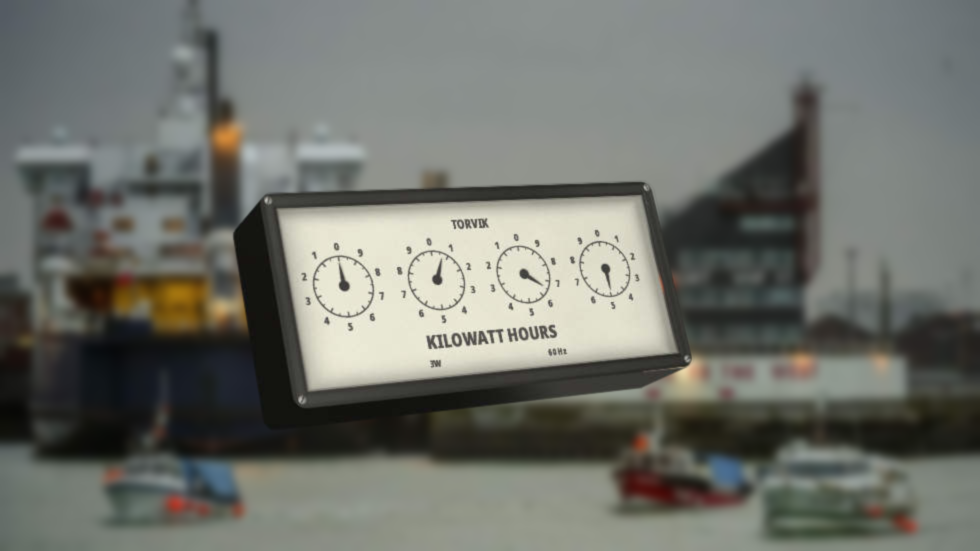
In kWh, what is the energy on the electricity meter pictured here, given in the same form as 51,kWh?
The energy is 65,kWh
